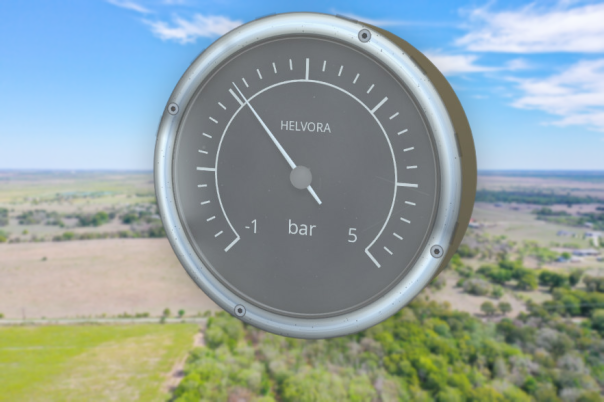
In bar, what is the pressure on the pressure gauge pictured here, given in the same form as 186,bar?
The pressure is 1.1,bar
